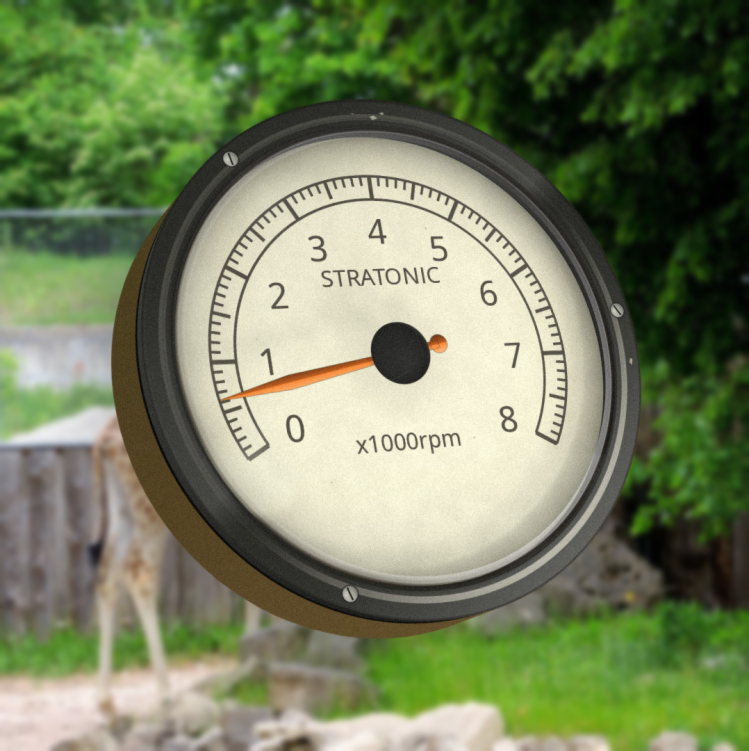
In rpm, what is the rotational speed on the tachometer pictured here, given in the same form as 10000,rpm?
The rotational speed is 600,rpm
